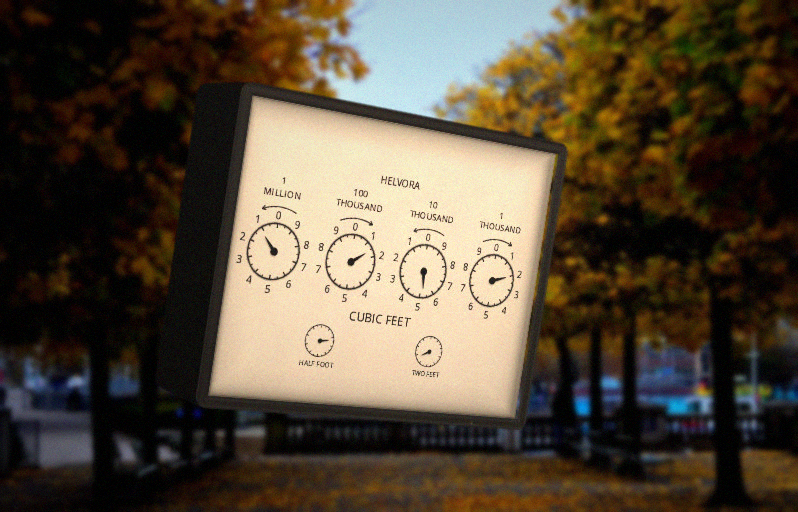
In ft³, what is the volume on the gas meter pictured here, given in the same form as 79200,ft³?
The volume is 115200,ft³
